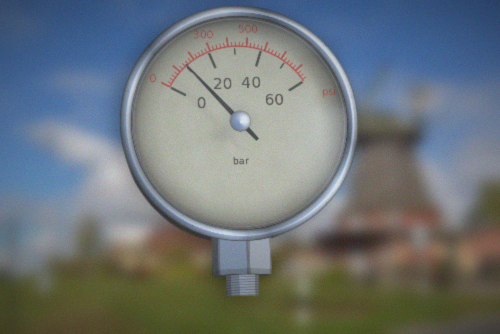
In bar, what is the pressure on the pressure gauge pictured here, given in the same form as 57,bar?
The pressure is 10,bar
